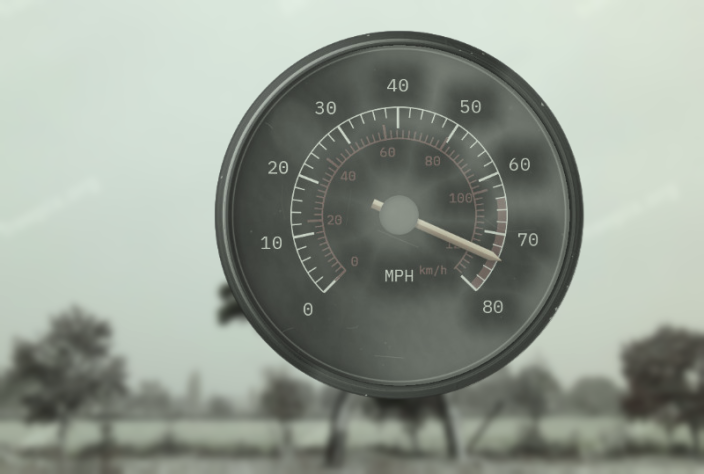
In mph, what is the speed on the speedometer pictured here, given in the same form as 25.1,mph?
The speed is 74,mph
